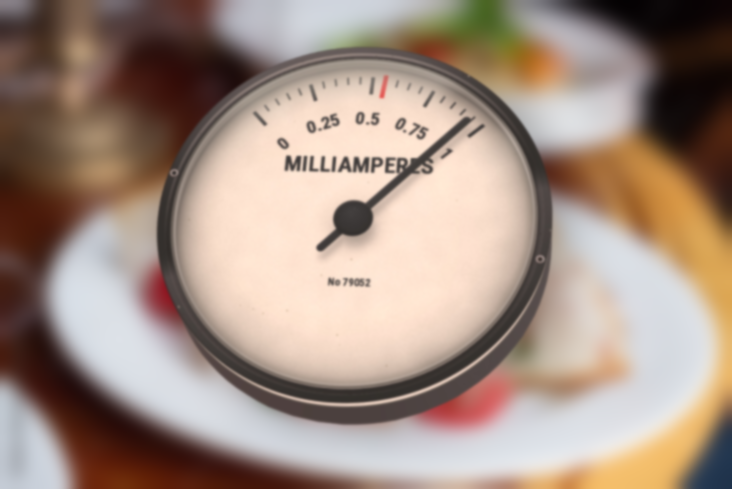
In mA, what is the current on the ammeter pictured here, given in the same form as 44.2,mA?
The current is 0.95,mA
